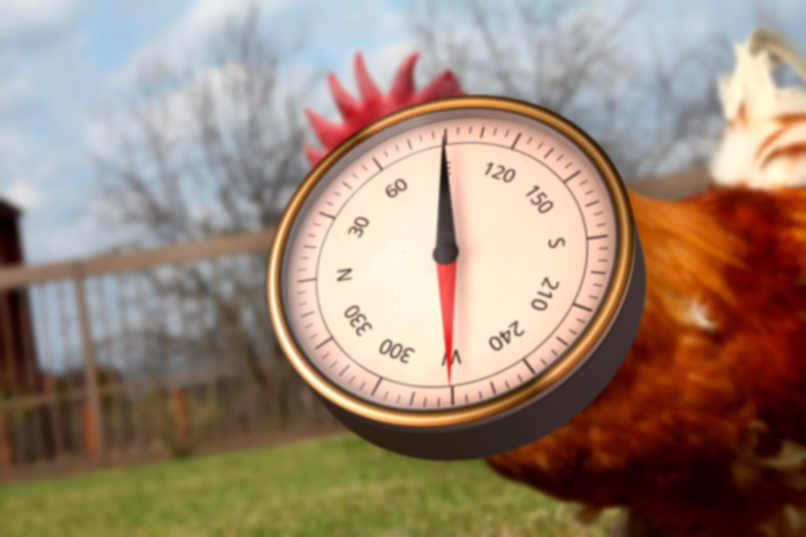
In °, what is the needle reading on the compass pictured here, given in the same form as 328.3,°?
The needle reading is 270,°
